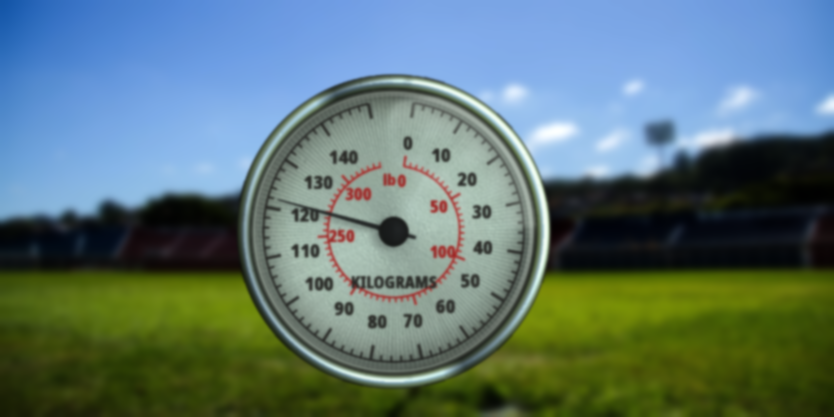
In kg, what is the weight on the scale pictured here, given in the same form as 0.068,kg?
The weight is 122,kg
